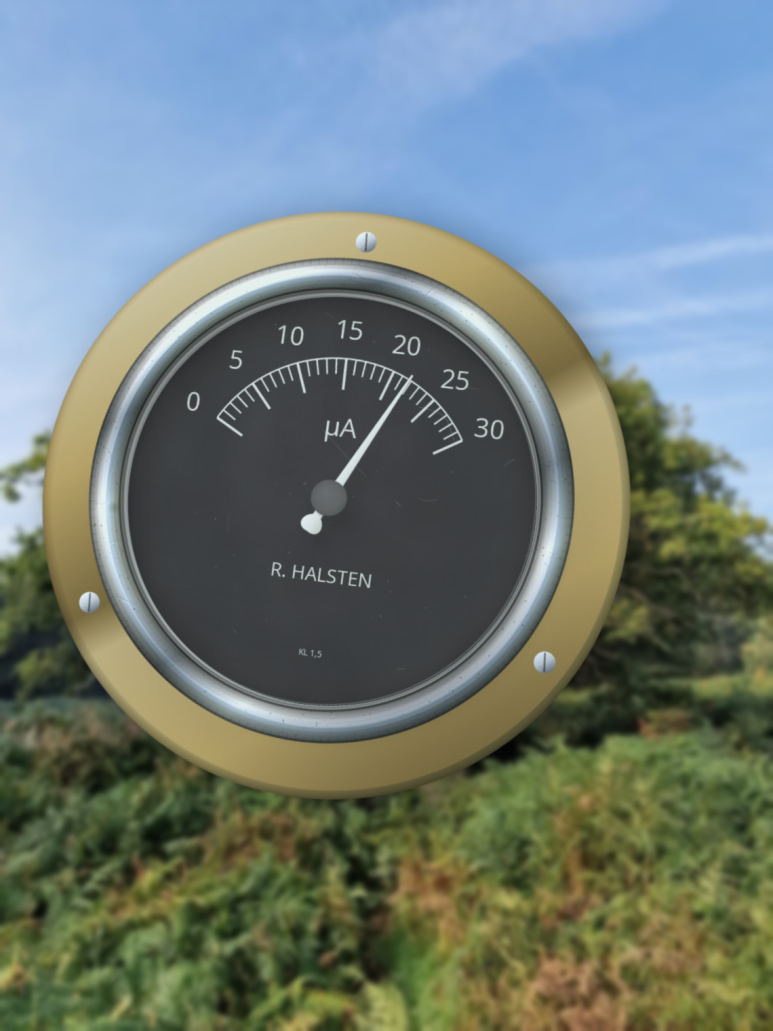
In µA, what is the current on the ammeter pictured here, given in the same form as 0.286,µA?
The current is 22,µA
